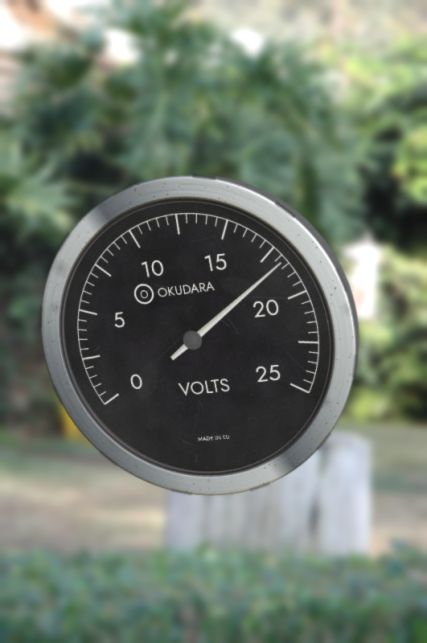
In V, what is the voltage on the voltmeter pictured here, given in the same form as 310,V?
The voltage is 18.25,V
